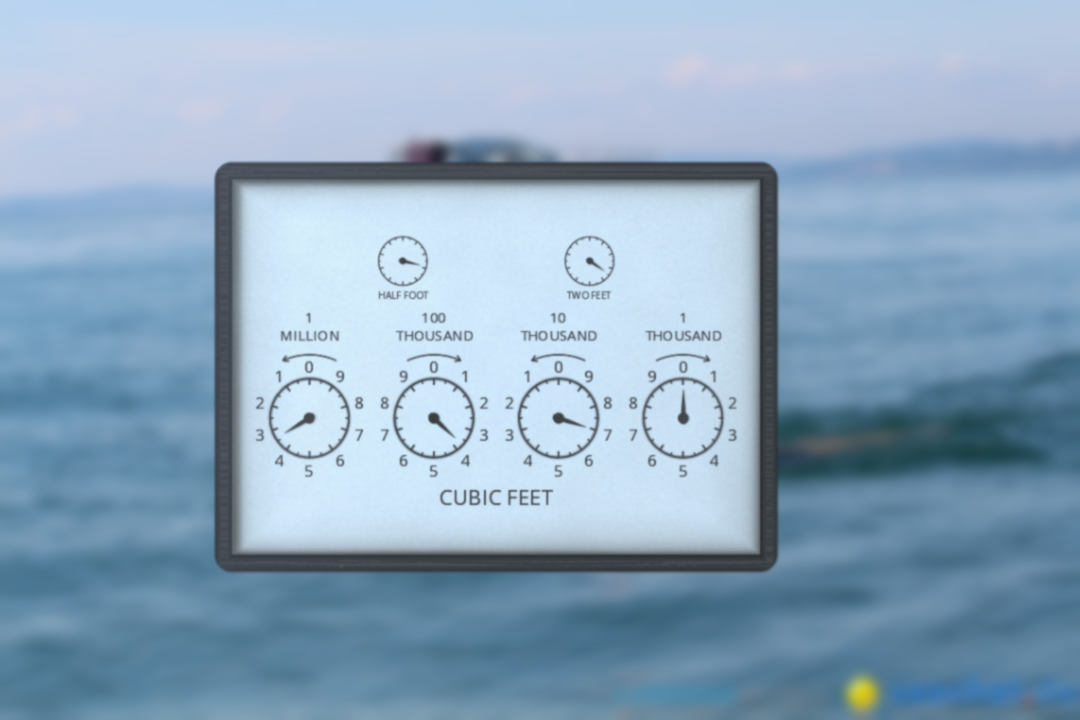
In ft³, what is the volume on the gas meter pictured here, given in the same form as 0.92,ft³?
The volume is 337000,ft³
